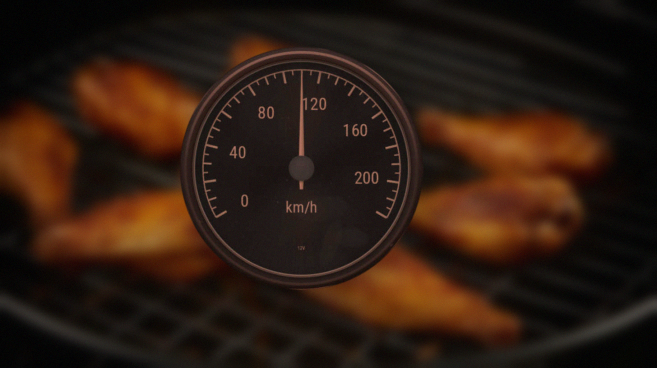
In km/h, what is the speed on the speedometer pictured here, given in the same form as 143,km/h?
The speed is 110,km/h
